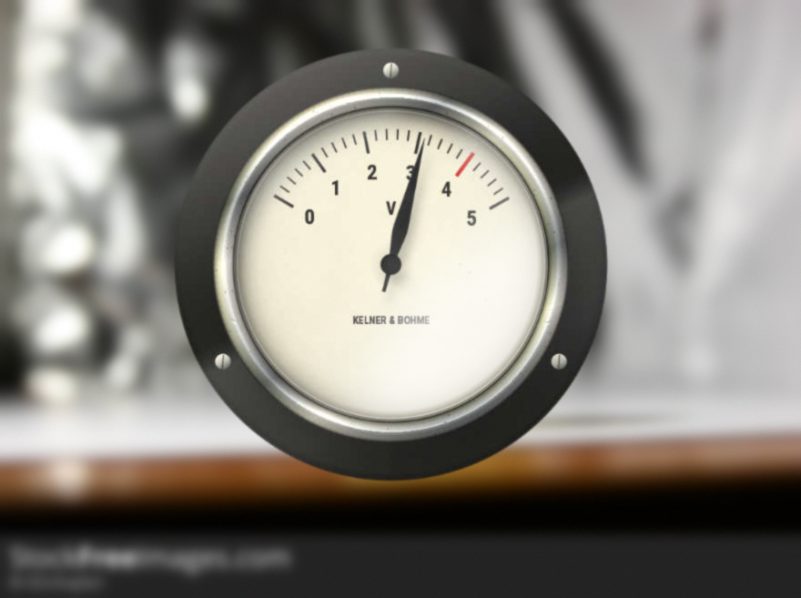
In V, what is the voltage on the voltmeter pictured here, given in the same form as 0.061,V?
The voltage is 3.1,V
